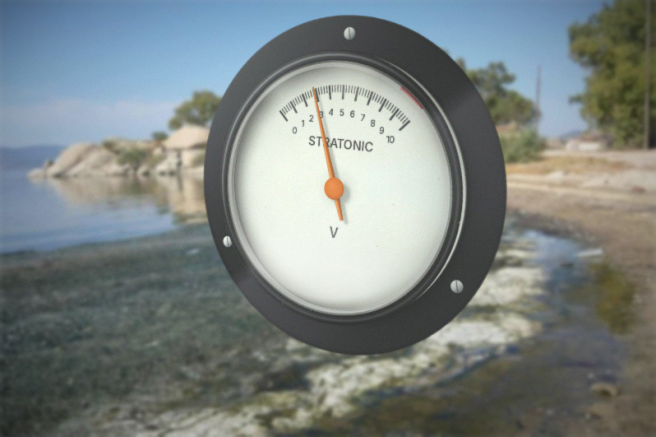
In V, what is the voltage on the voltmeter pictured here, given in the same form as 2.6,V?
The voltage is 3,V
